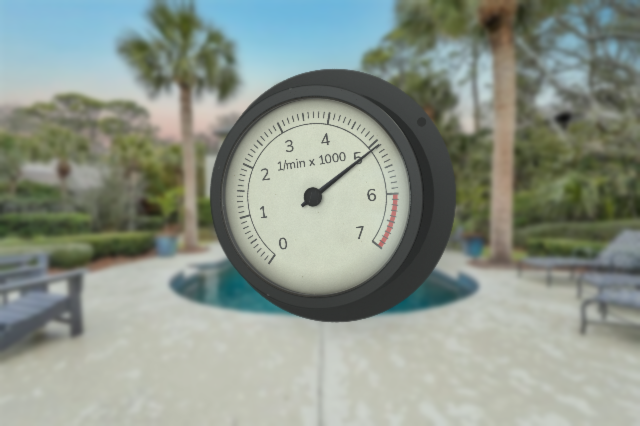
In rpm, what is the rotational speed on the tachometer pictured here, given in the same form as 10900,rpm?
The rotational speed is 5100,rpm
